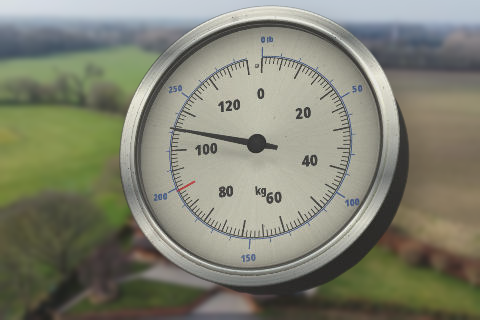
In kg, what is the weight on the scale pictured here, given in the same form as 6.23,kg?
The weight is 105,kg
